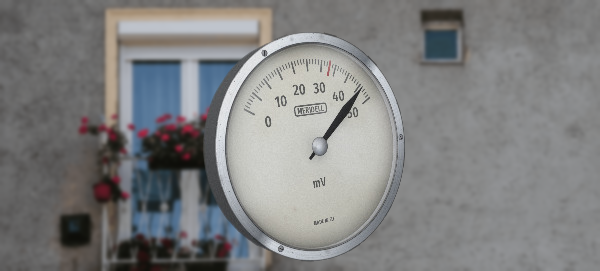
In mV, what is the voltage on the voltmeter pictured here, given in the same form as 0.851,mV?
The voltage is 45,mV
